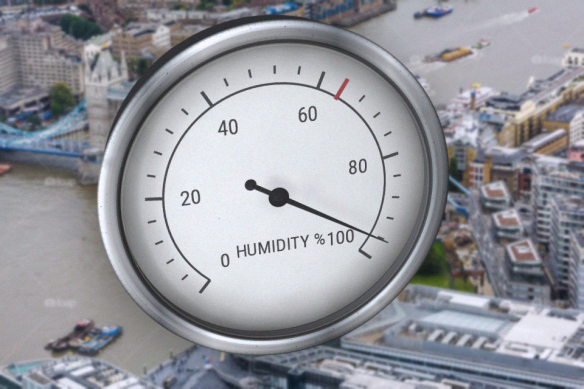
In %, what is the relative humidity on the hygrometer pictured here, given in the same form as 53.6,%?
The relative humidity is 96,%
